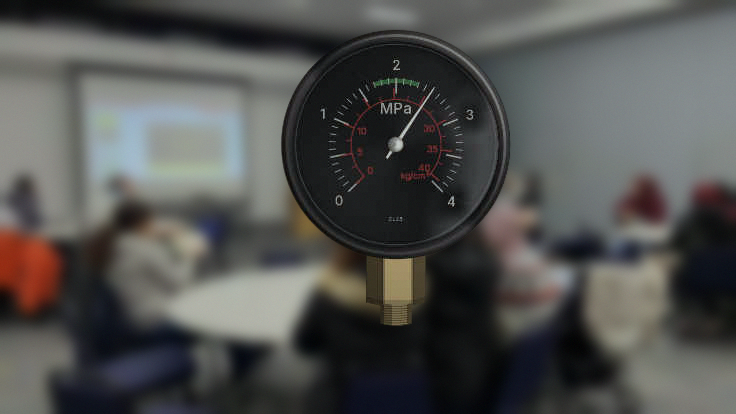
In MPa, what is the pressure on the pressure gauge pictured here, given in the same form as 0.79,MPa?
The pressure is 2.5,MPa
